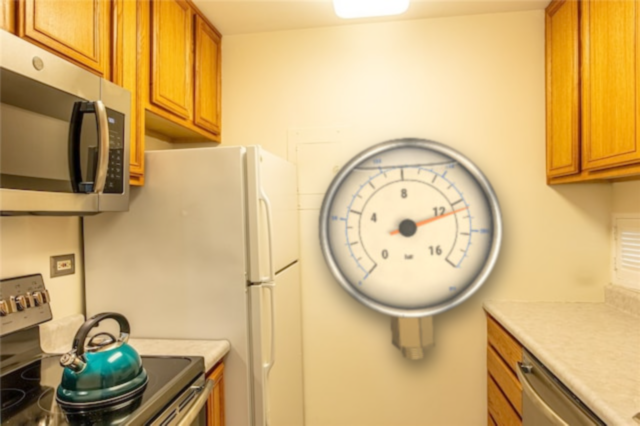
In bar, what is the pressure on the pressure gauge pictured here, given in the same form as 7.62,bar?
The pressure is 12.5,bar
